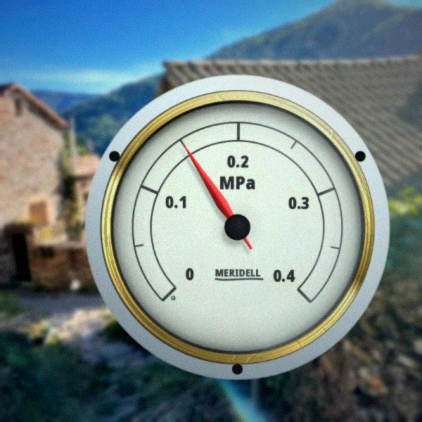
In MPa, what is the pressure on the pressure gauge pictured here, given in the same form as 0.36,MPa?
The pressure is 0.15,MPa
